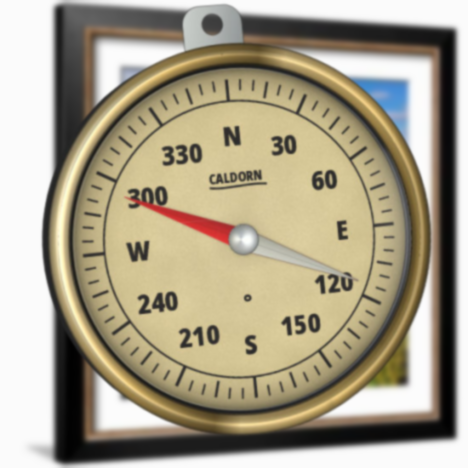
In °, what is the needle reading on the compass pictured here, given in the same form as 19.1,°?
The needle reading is 295,°
